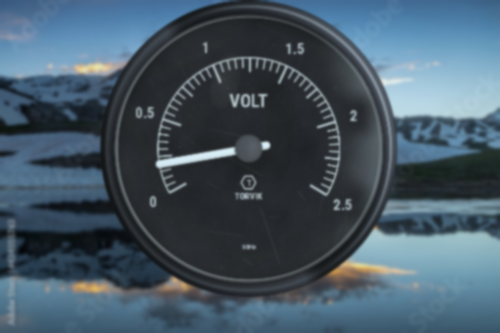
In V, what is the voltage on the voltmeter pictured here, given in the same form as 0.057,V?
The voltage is 0.2,V
